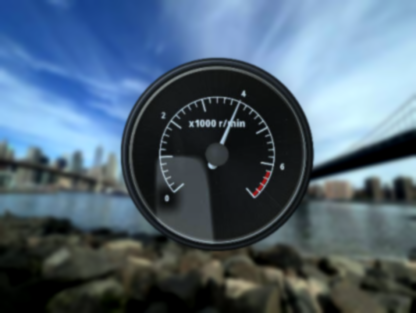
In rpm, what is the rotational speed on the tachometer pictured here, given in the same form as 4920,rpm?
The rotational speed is 4000,rpm
